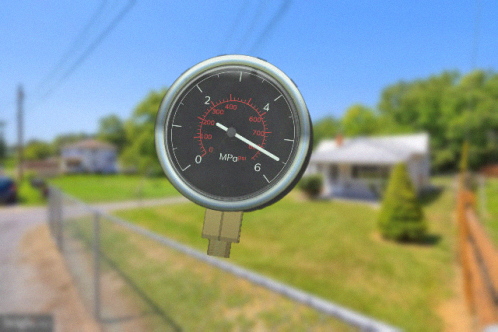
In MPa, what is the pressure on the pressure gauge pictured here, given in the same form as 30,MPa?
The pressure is 5.5,MPa
